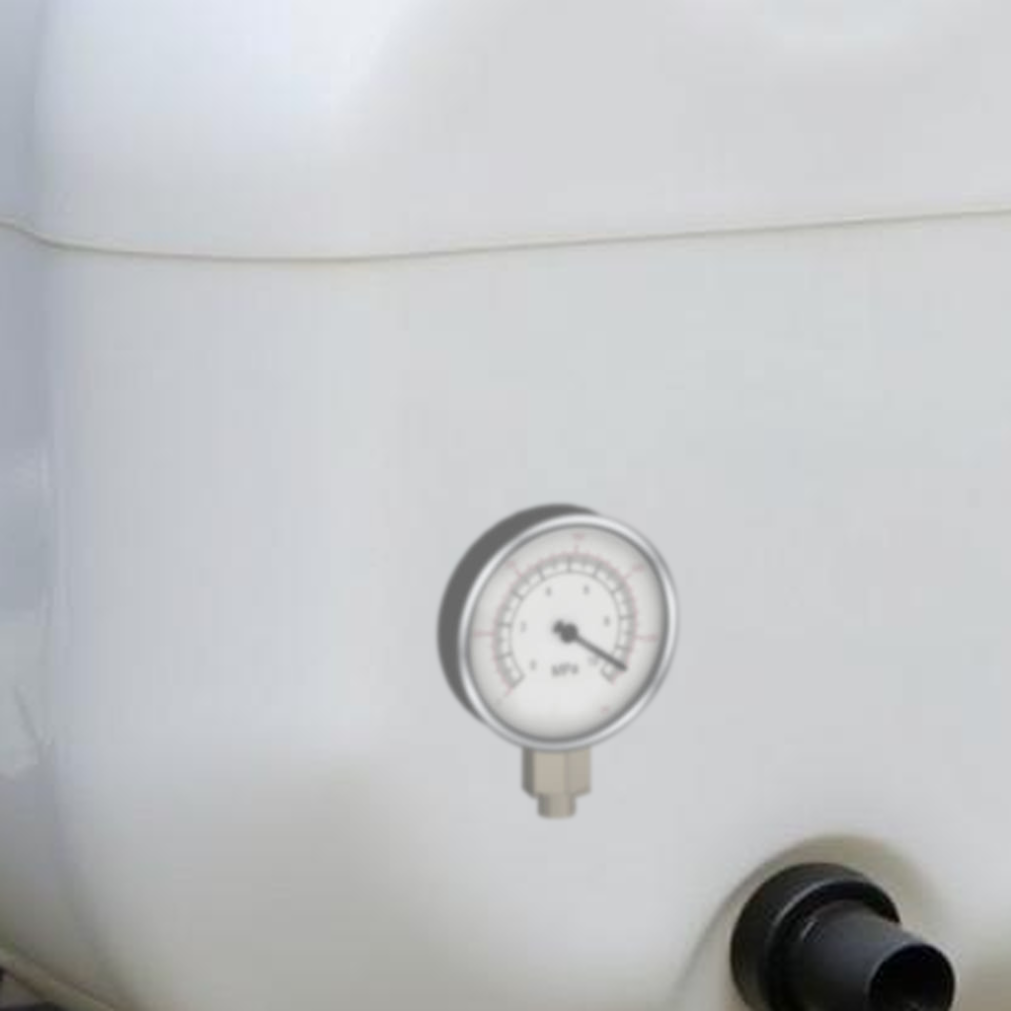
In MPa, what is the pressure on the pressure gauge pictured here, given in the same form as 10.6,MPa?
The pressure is 9.5,MPa
